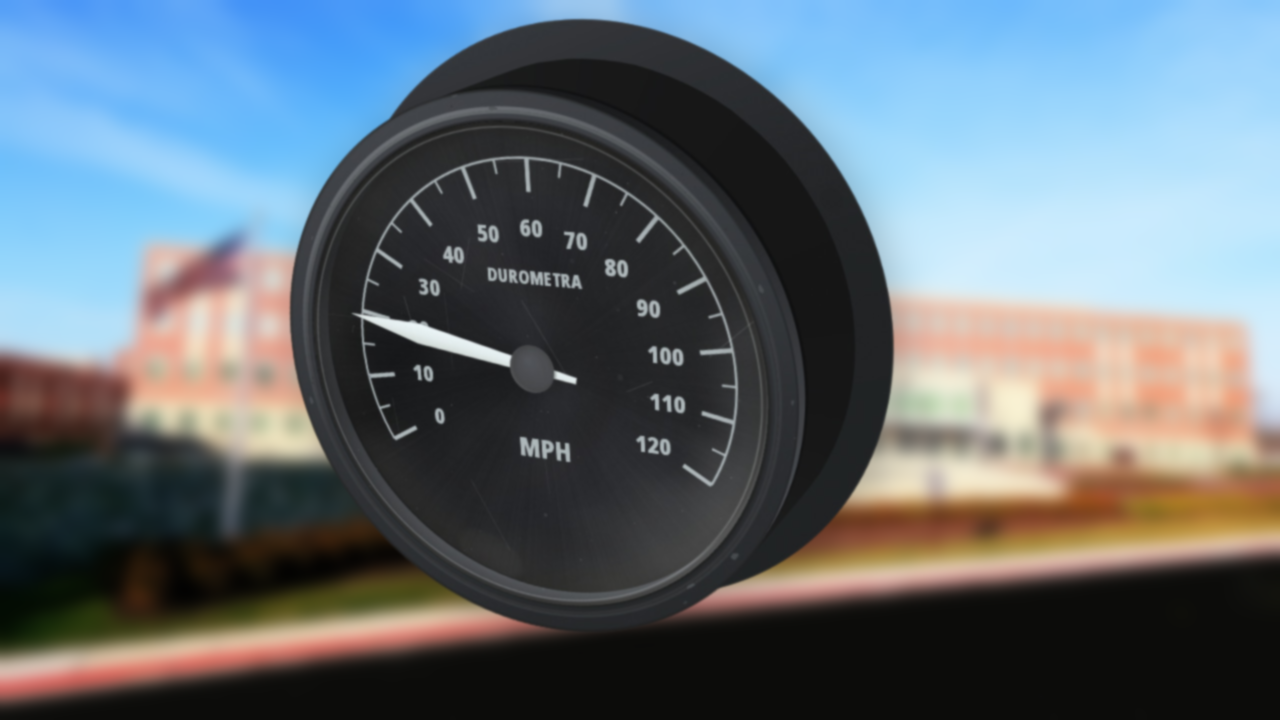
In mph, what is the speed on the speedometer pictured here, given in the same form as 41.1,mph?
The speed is 20,mph
